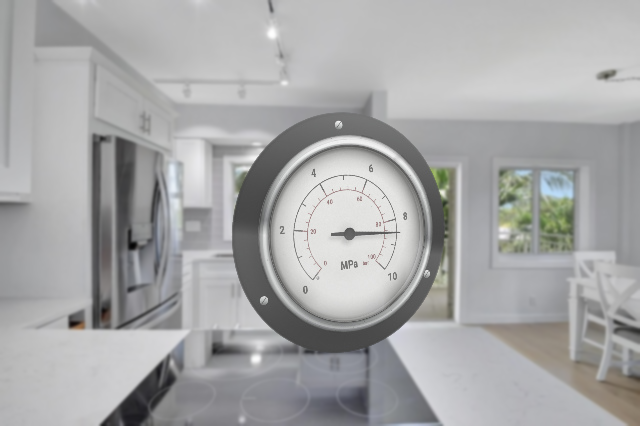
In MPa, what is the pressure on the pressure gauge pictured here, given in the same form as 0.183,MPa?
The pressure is 8.5,MPa
